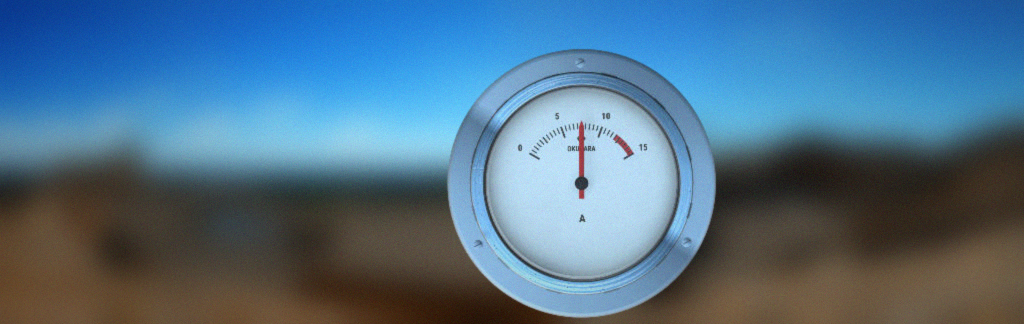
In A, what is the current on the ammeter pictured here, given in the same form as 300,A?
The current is 7.5,A
